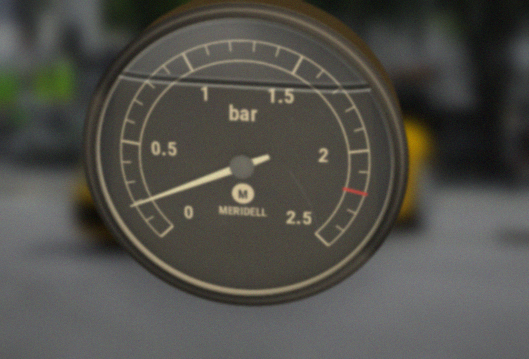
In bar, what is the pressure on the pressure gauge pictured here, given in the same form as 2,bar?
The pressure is 0.2,bar
